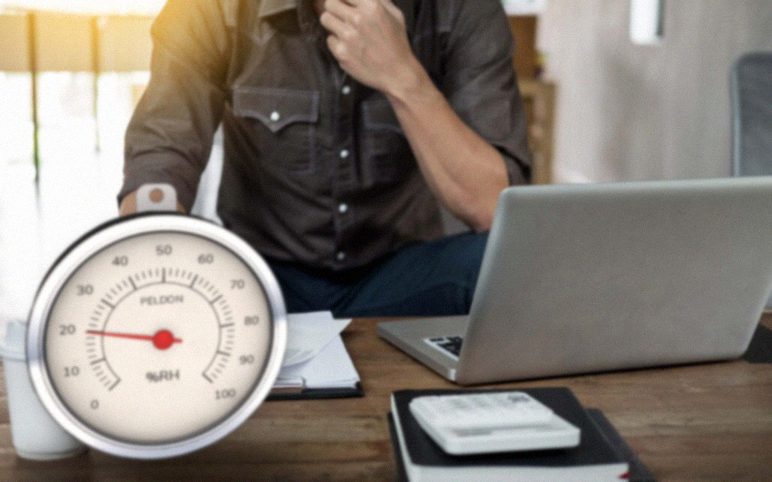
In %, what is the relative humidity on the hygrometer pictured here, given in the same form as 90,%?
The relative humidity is 20,%
